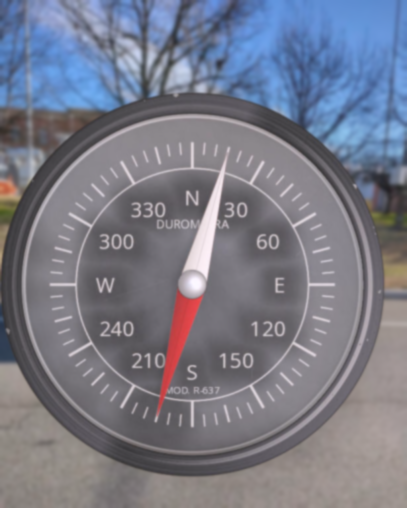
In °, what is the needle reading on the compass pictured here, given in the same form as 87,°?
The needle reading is 195,°
